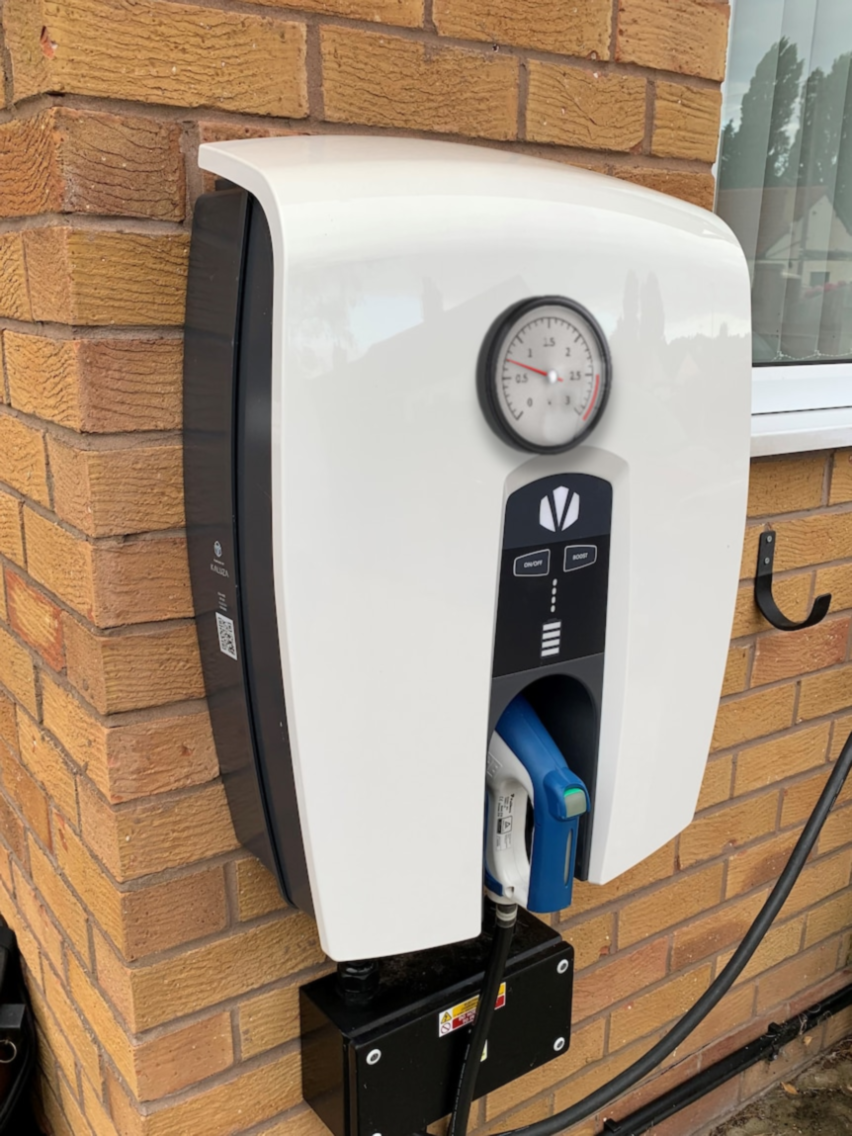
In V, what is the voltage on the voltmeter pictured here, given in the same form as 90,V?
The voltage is 0.7,V
